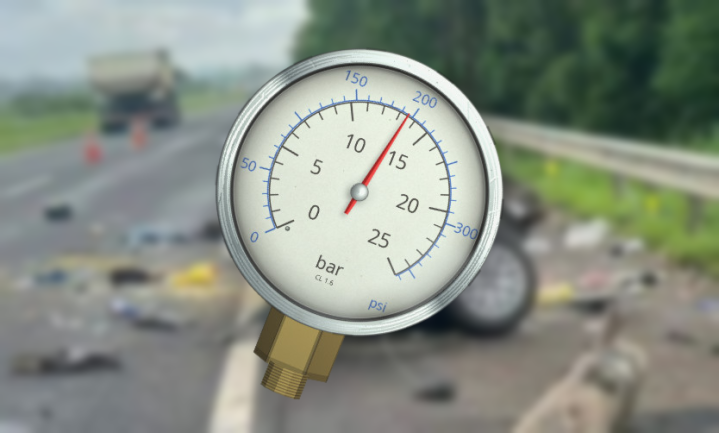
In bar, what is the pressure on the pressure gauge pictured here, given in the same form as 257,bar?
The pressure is 13.5,bar
